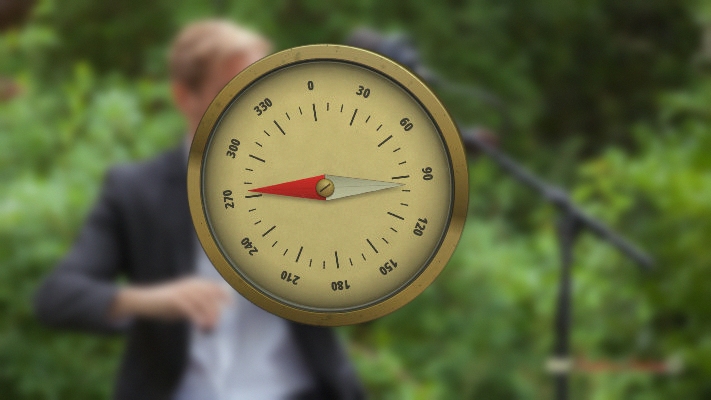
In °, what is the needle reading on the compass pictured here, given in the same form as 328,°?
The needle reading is 275,°
